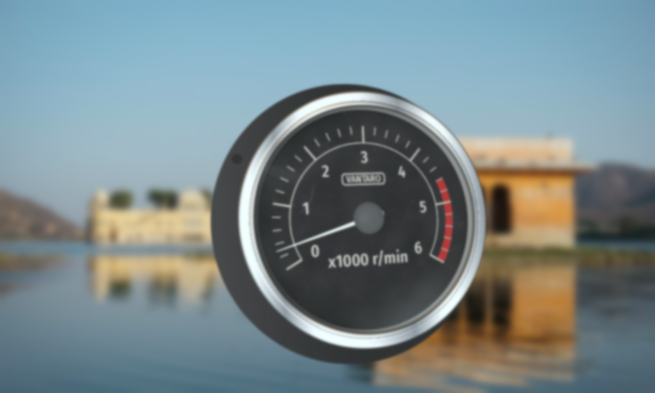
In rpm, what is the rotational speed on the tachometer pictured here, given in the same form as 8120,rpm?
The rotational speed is 300,rpm
